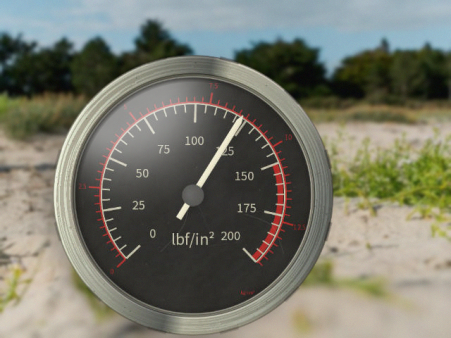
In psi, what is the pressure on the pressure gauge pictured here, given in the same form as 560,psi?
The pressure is 122.5,psi
